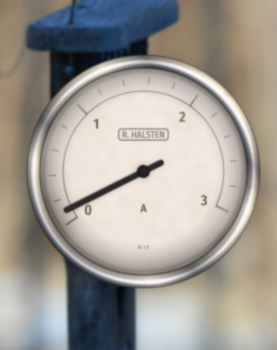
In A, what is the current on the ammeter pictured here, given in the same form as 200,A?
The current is 0.1,A
